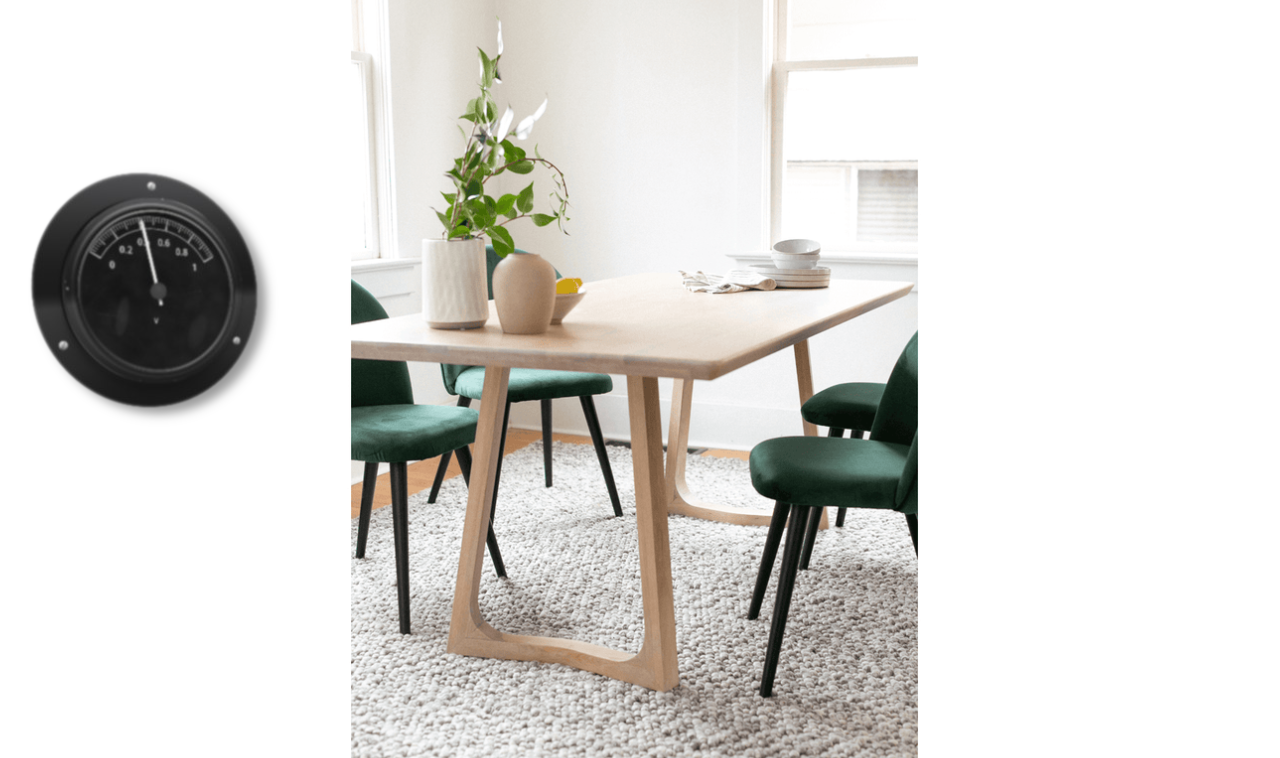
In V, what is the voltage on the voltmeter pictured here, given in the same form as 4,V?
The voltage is 0.4,V
